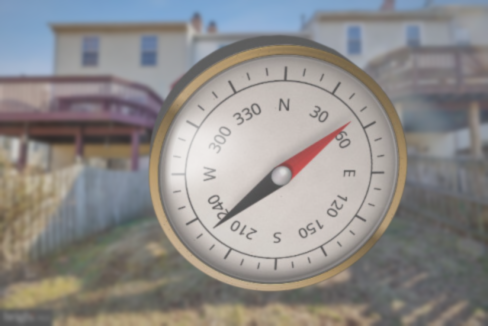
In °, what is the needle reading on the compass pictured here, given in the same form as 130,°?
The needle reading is 50,°
